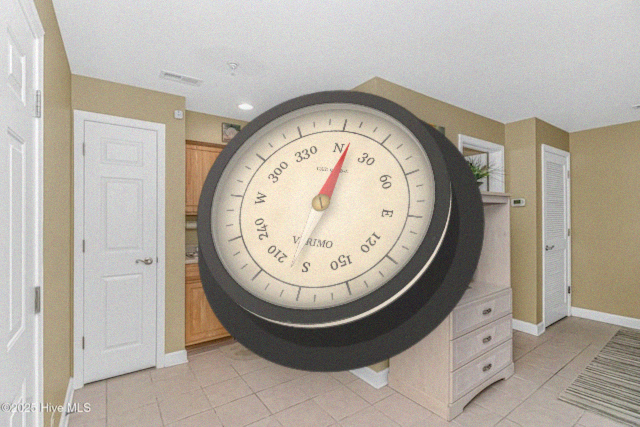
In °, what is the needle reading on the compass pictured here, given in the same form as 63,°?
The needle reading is 10,°
